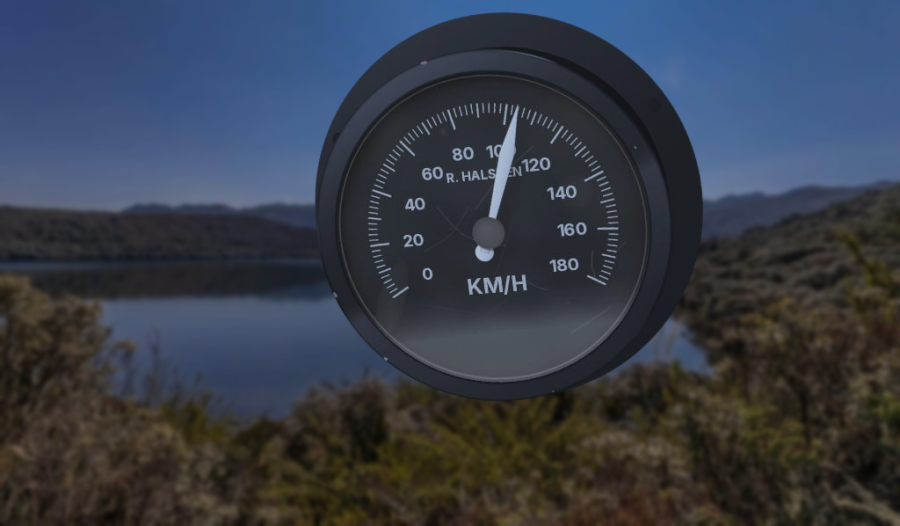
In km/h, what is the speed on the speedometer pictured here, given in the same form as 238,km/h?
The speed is 104,km/h
